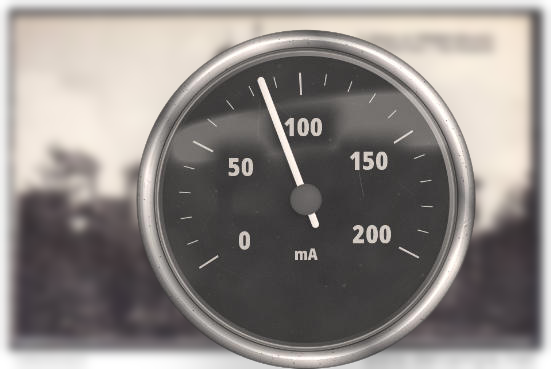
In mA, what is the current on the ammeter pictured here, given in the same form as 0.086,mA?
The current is 85,mA
